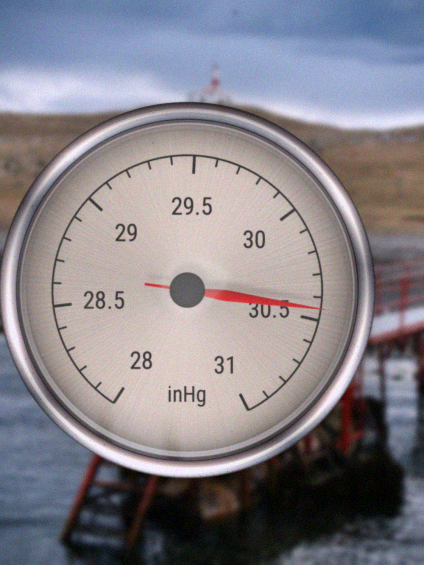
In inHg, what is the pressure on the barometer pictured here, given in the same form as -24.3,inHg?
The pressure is 30.45,inHg
